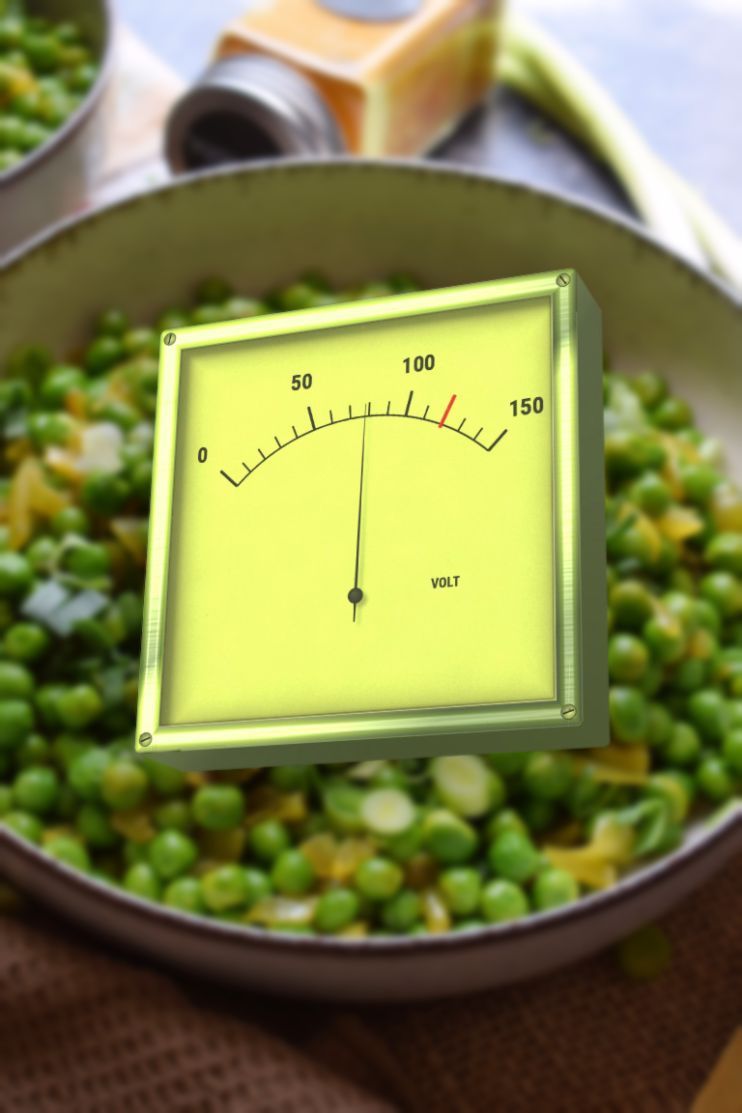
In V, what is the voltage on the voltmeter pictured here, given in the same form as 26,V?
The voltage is 80,V
